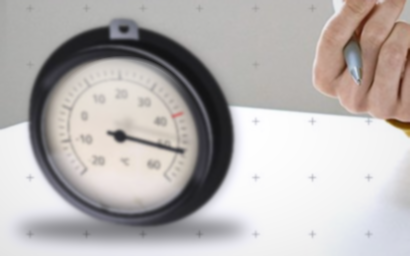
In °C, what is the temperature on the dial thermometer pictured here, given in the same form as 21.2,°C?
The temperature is 50,°C
